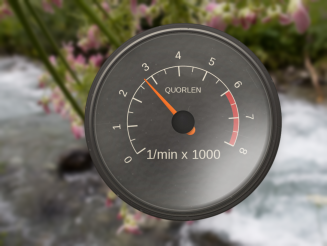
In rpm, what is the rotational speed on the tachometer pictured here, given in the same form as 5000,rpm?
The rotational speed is 2750,rpm
